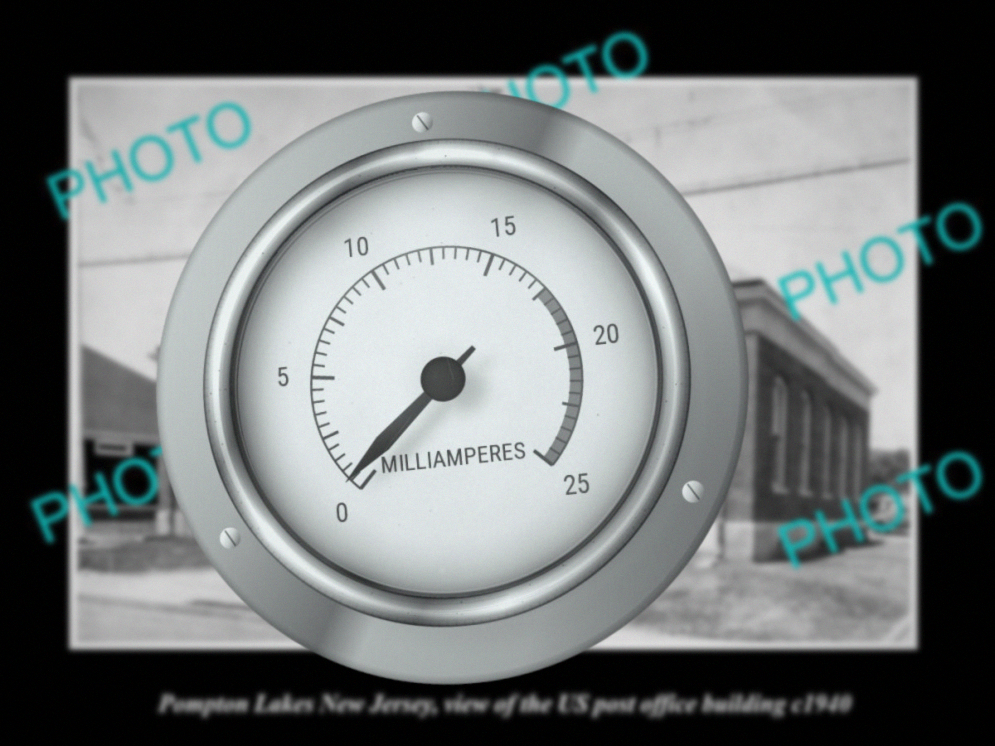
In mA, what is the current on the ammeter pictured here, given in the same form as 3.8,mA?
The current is 0.5,mA
